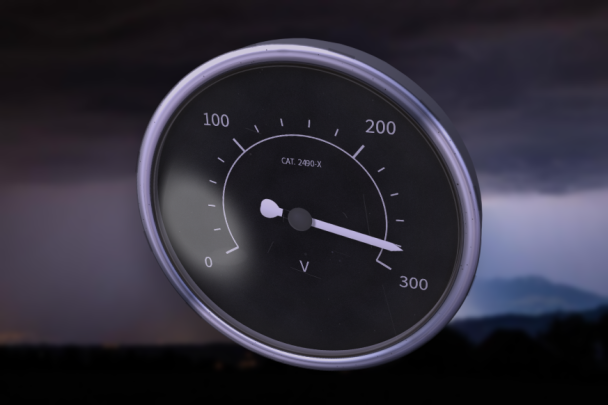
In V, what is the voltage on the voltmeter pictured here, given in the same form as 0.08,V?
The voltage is 280,V
